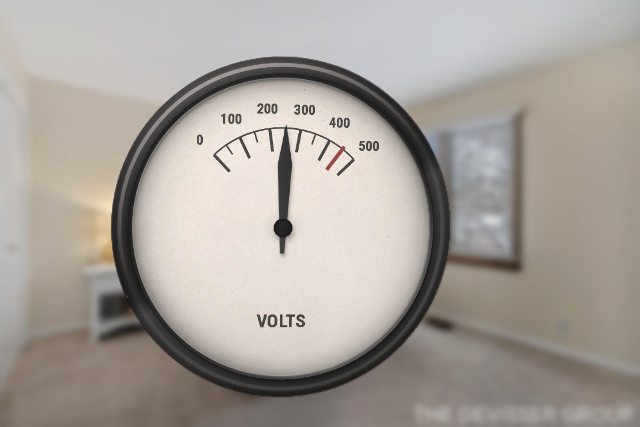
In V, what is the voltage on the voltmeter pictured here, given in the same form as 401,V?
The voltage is 250,V
